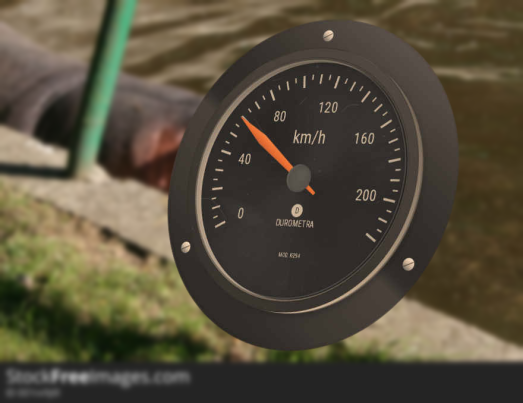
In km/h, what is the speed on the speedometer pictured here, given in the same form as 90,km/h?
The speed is 60,km/h
